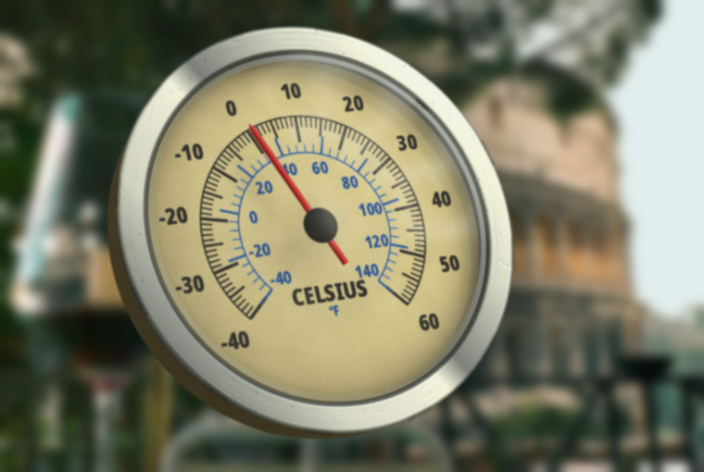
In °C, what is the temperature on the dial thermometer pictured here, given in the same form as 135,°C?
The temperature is 0,°C
